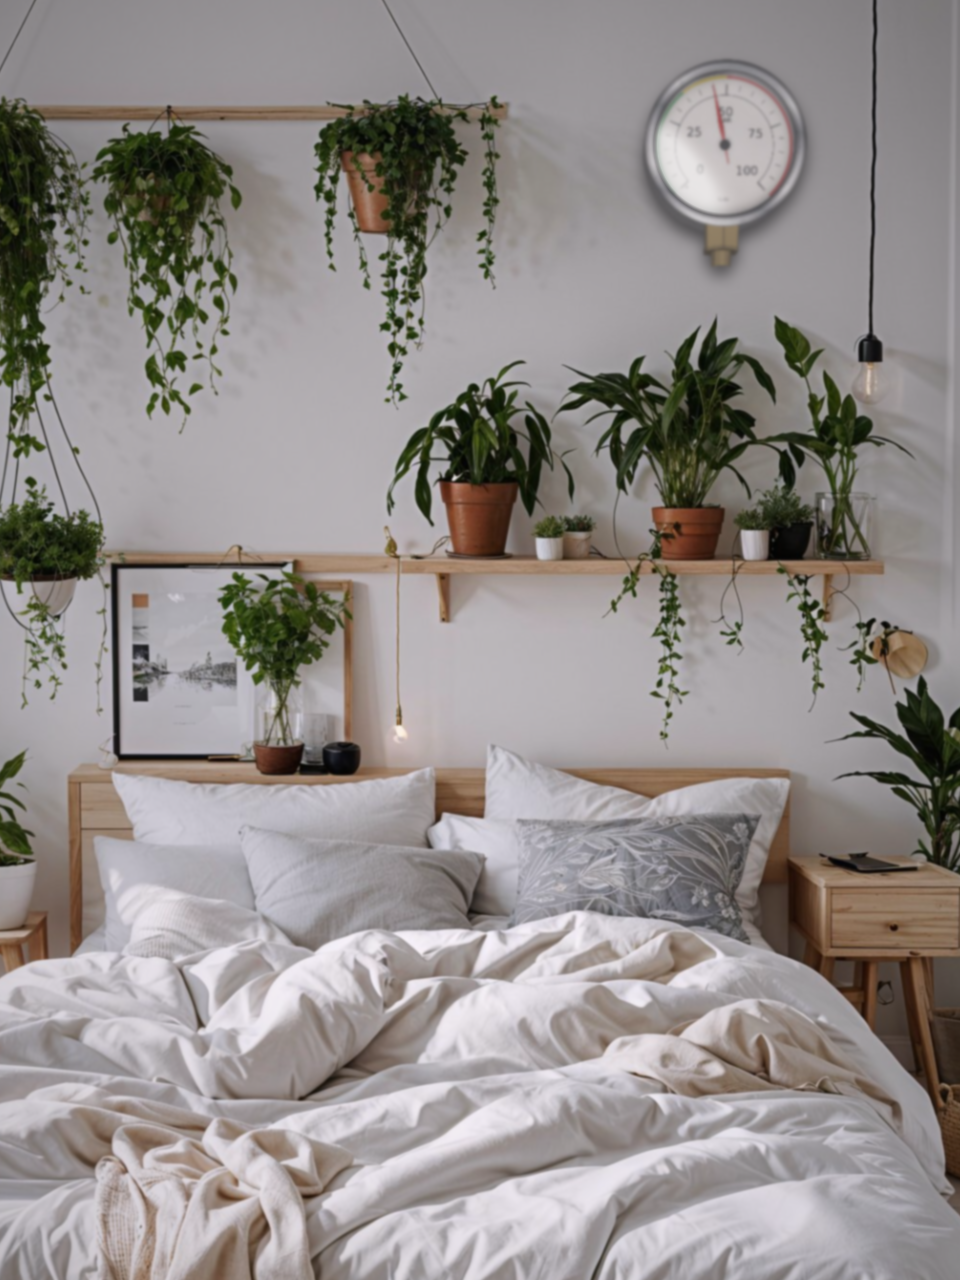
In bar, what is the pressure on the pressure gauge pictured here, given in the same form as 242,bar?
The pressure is 45,bar
